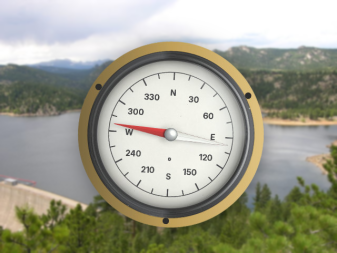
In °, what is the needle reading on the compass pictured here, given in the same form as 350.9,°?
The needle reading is 277.5,°
